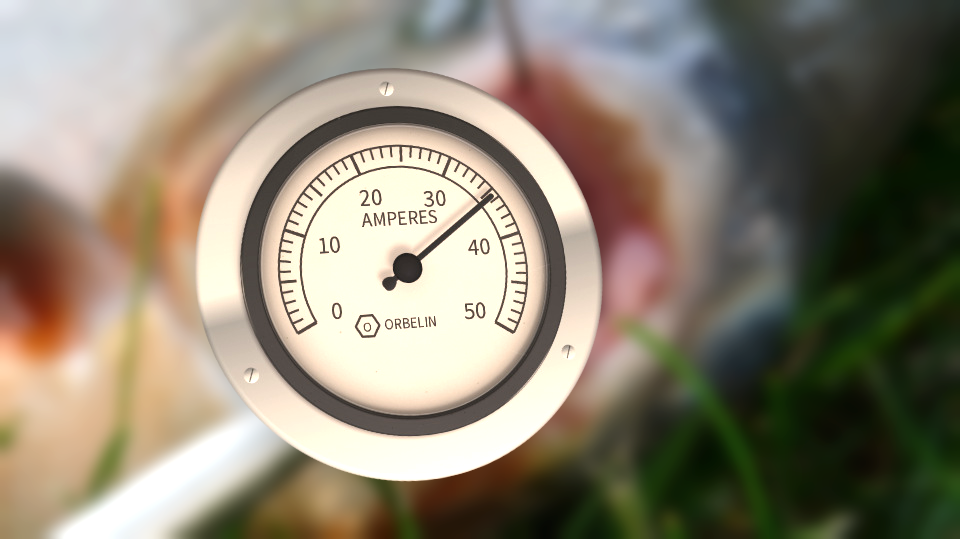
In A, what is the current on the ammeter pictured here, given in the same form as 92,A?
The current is 35.5,A
